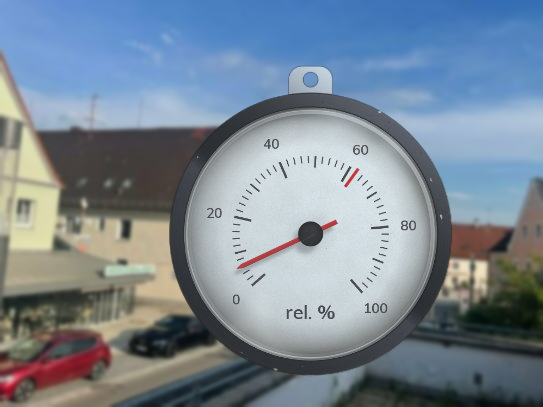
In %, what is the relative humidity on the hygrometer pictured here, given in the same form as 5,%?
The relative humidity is 6,%
